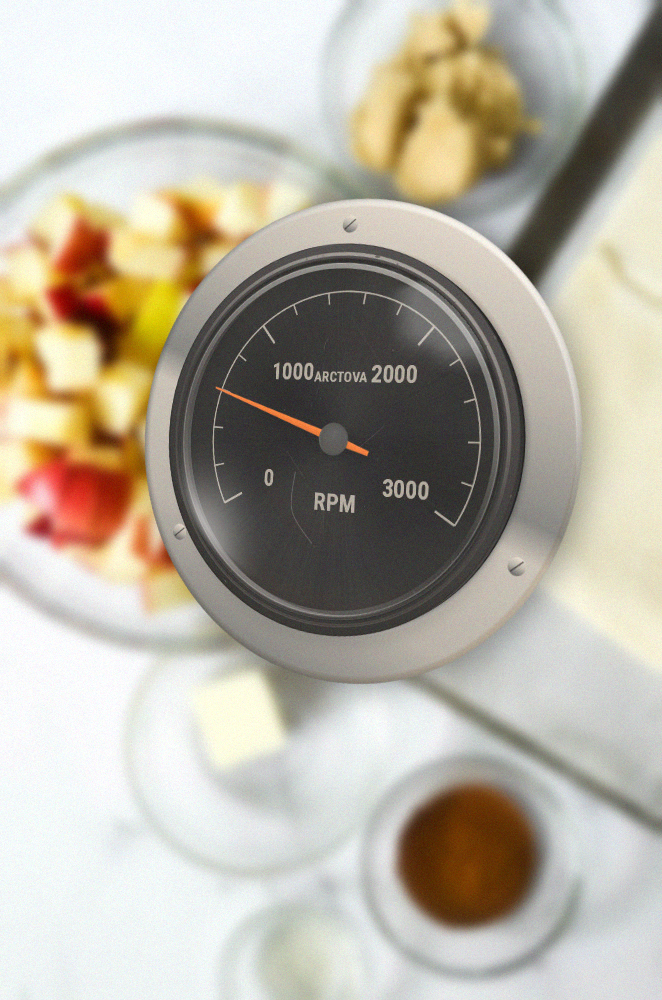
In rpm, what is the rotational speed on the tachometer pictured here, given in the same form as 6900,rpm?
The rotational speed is 600,rpm
